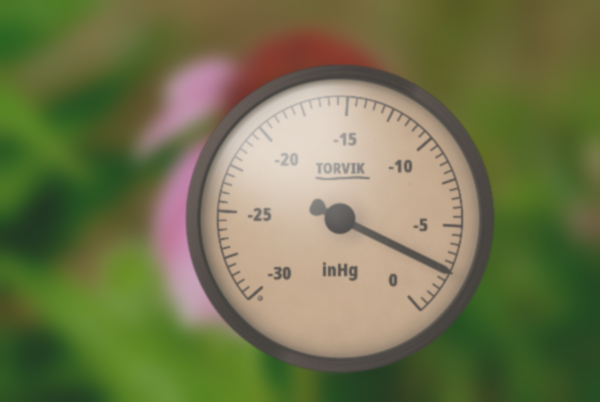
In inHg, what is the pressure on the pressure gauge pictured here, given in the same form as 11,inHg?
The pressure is -2.5,inHg
